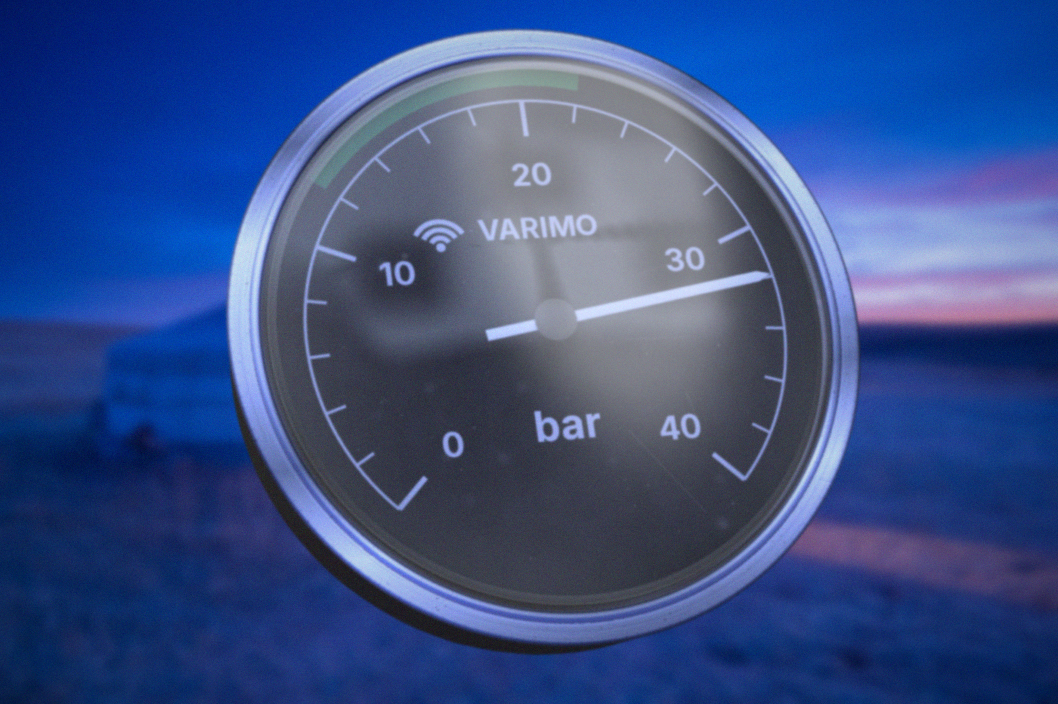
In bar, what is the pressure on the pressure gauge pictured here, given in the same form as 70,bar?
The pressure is 32,bar
